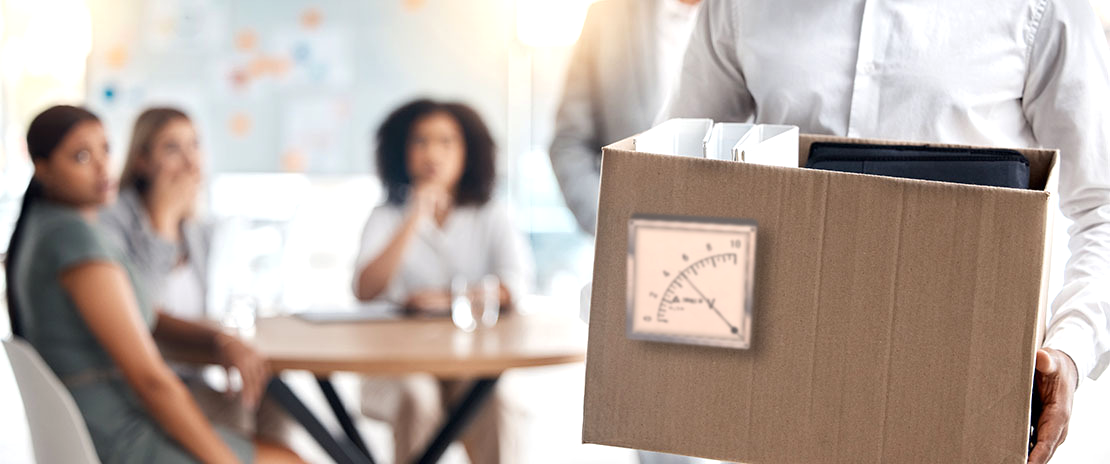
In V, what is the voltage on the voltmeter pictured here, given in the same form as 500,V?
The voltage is 5,V
